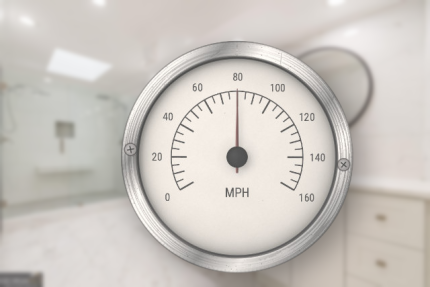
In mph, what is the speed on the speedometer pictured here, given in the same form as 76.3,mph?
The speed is 80,mph
